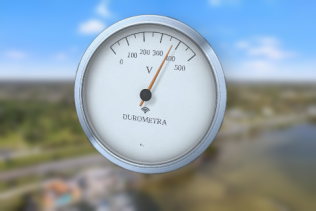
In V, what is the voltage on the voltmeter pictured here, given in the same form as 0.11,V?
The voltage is 375,V
